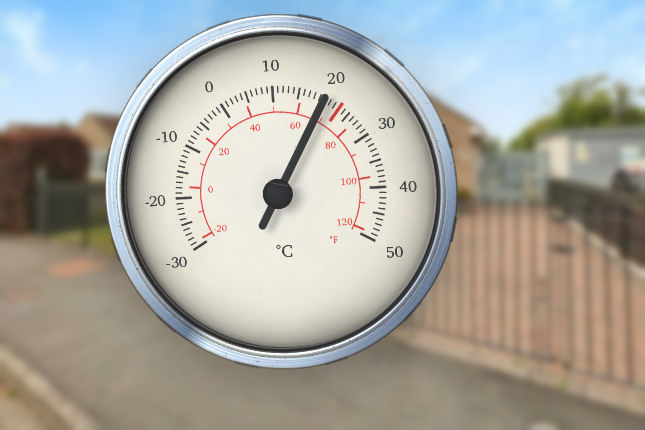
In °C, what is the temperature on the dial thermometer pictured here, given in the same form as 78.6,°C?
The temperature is 20,°C
